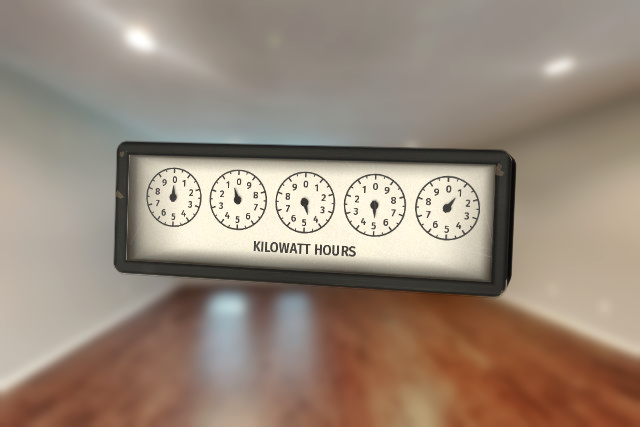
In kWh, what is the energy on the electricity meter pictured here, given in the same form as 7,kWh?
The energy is 451,kWh
